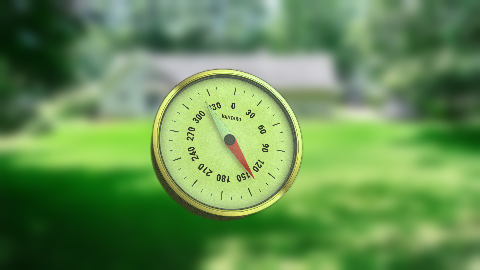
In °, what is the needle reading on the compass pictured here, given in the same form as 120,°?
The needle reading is 140,°
